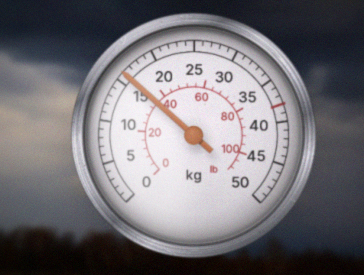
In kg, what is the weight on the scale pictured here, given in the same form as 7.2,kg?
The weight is 16,kg
